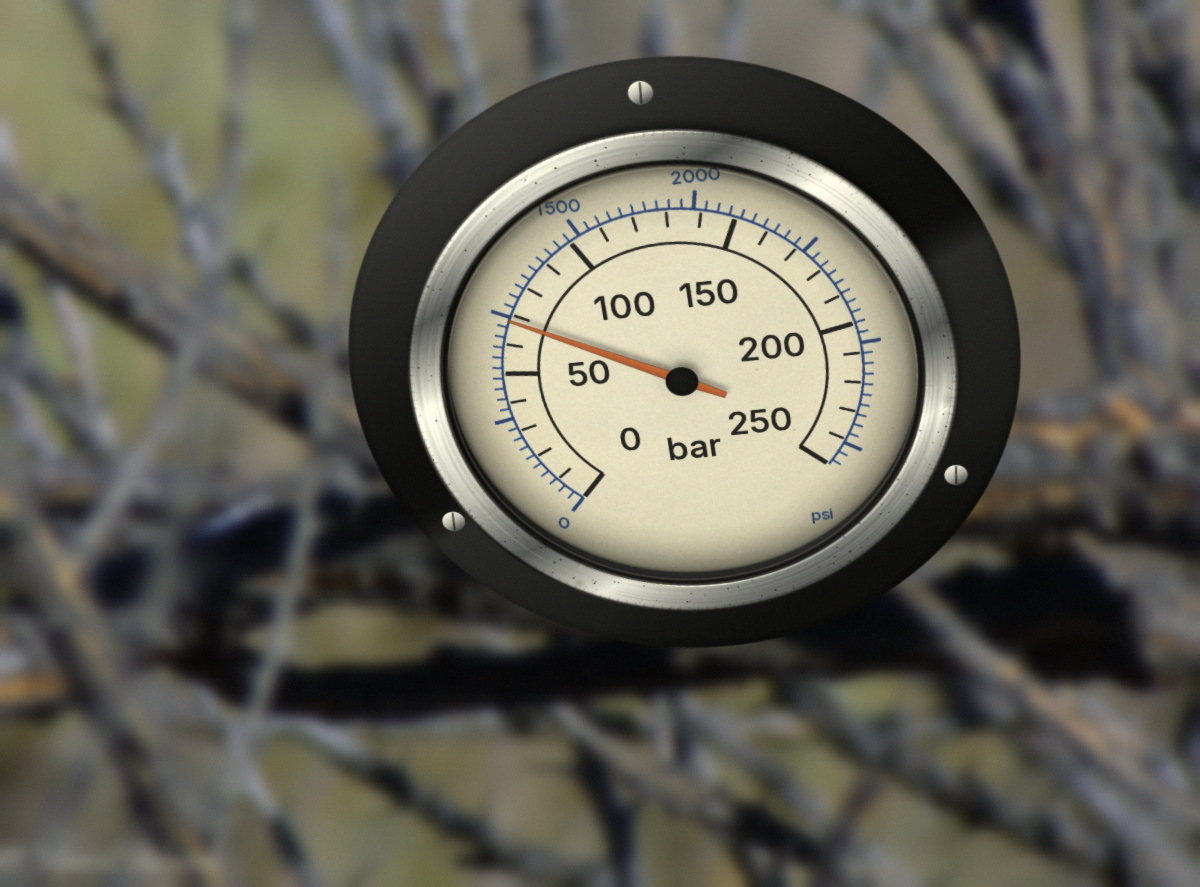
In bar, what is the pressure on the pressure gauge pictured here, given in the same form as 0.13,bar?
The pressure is 70,bar
